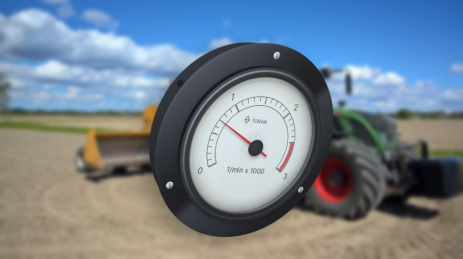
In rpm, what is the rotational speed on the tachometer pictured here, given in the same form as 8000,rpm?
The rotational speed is 700,rpm
